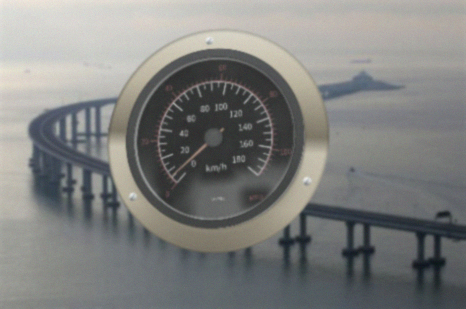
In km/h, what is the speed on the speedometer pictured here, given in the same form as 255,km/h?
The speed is 5,km/h
